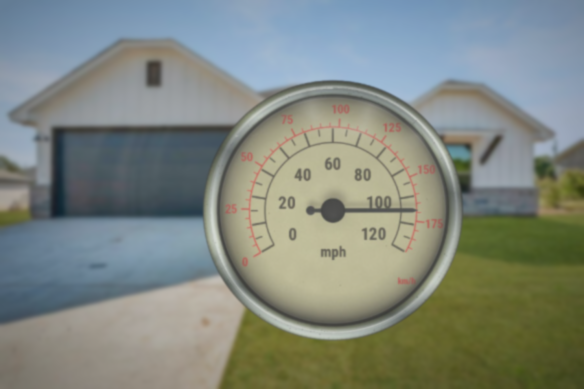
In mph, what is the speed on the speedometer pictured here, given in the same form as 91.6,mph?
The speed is 105,mph
